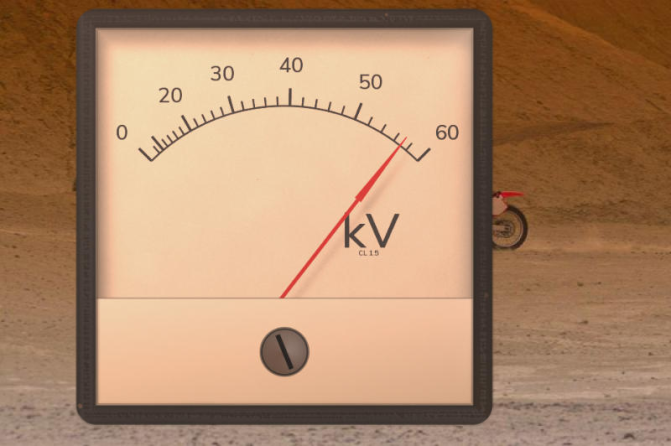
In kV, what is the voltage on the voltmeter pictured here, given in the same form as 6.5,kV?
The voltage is 57,kV
